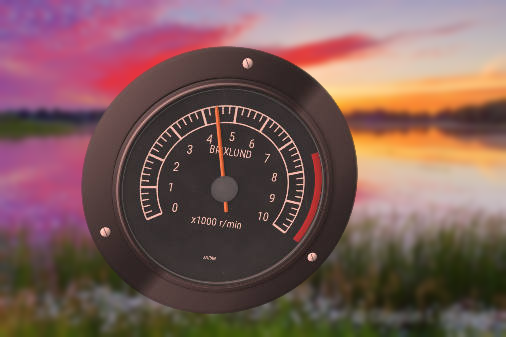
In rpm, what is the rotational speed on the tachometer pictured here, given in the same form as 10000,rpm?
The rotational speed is 4400,rpm
